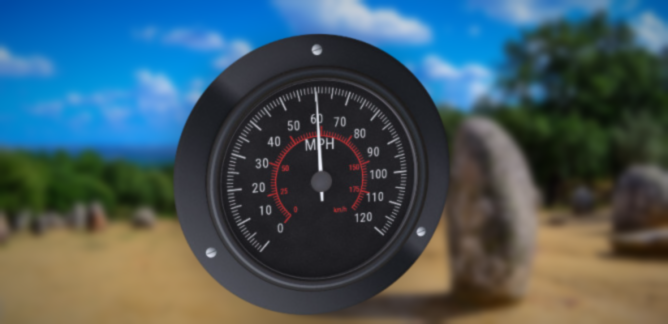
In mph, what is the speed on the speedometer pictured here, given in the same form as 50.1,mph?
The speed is 60,mph
